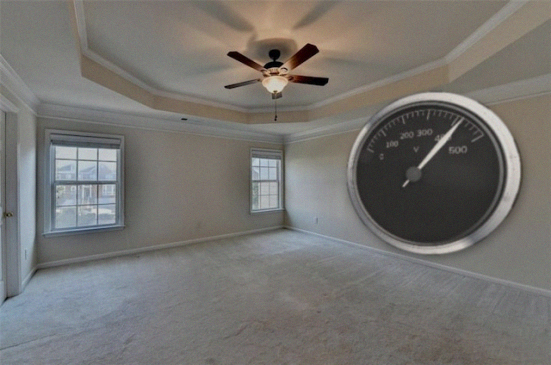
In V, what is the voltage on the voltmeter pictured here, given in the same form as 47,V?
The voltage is 420,V
